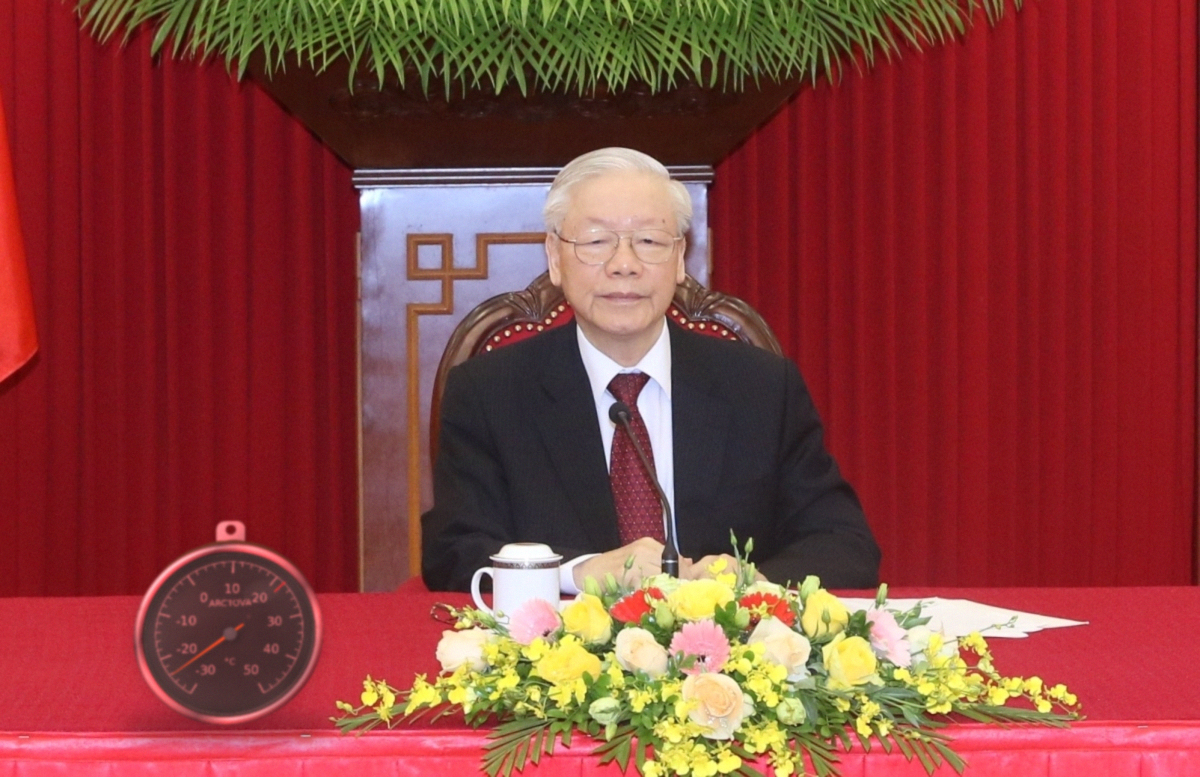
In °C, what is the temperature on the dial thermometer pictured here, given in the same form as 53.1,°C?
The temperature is -24,°C
